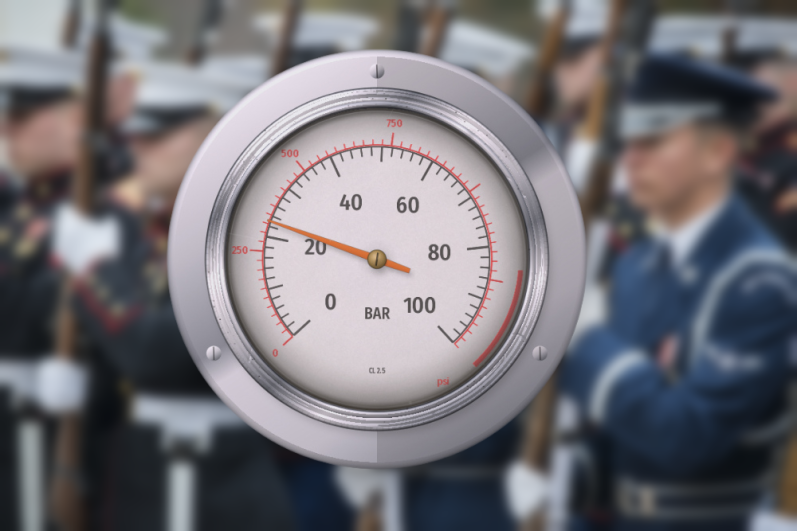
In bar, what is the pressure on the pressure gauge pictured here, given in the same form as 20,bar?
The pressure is 23,bar
